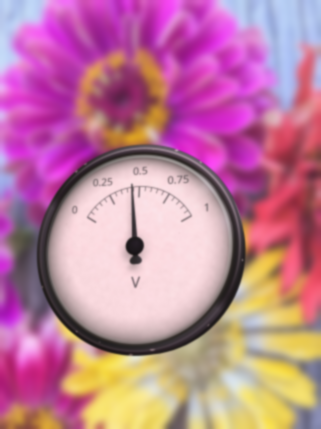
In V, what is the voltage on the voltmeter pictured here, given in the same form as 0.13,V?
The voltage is 0.45,V
